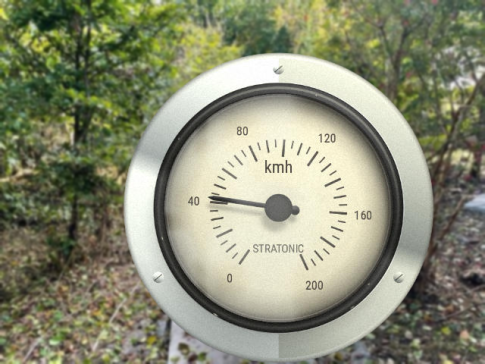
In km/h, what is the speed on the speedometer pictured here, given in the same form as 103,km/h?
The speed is 42.5,km/h
